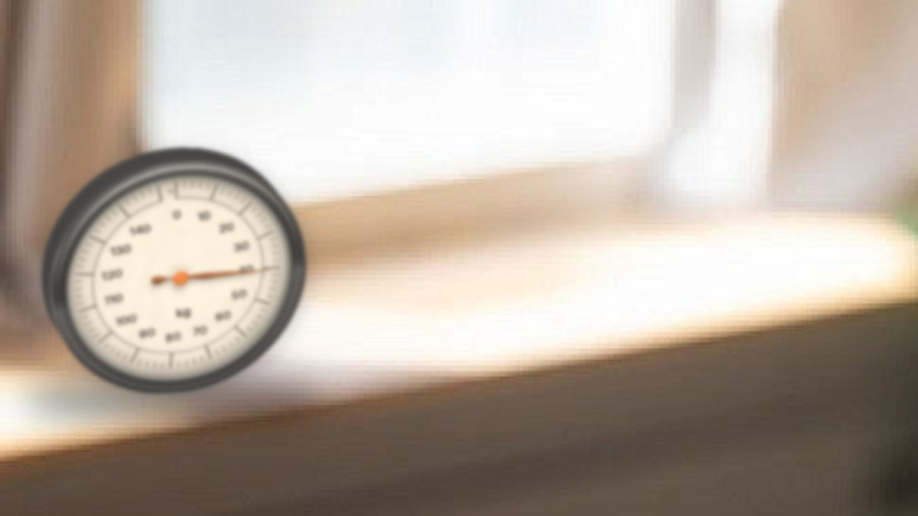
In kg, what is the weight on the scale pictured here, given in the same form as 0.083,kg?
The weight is 40,kg
